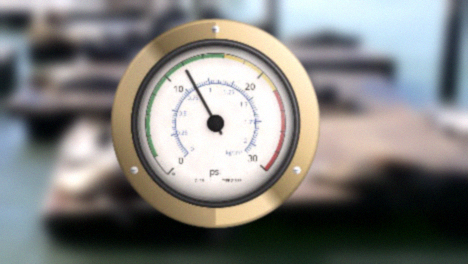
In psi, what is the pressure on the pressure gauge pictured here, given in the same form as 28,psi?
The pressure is 12,psi
